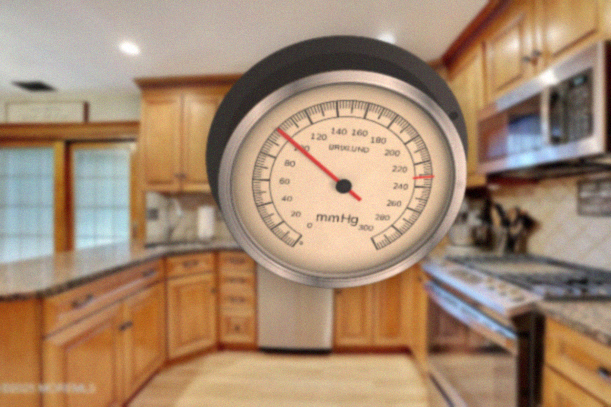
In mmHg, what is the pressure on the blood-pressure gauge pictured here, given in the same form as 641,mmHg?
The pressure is 100,mmHg
